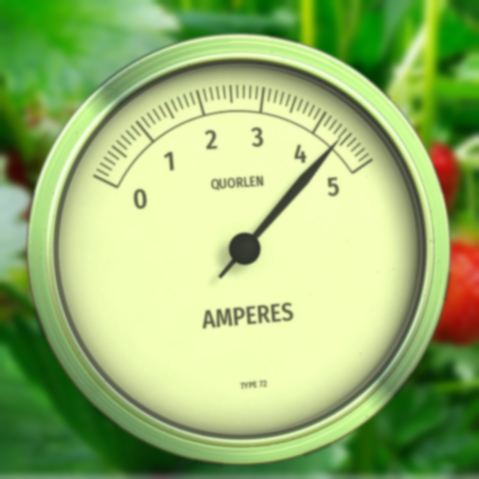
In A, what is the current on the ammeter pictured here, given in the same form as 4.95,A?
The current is 4.4,A
